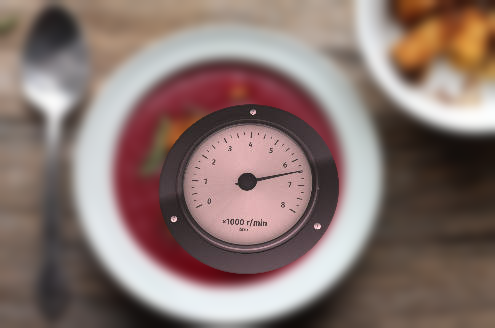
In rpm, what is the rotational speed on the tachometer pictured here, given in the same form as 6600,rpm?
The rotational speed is 6500,rpm
